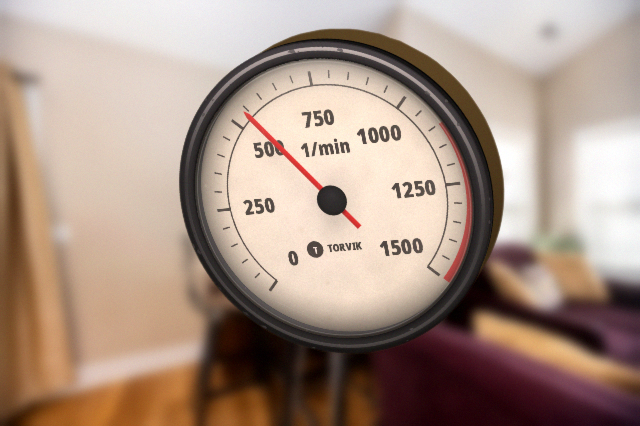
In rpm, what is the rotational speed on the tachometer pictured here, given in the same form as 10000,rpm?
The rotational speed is 550,rpm
